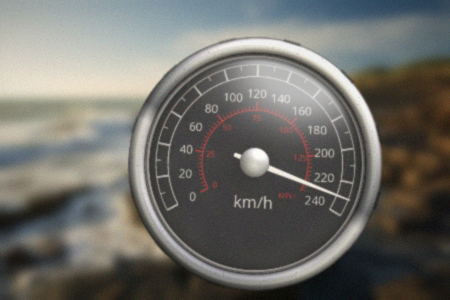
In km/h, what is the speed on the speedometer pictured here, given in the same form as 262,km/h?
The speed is 230,km/h
